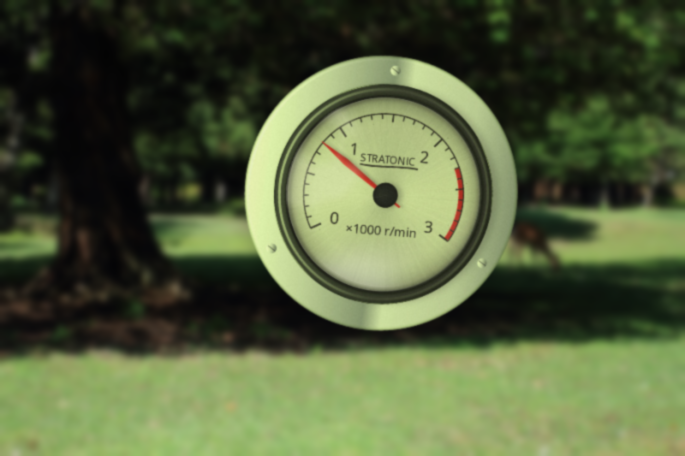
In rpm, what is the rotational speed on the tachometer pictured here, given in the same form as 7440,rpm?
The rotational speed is 800,rpm
